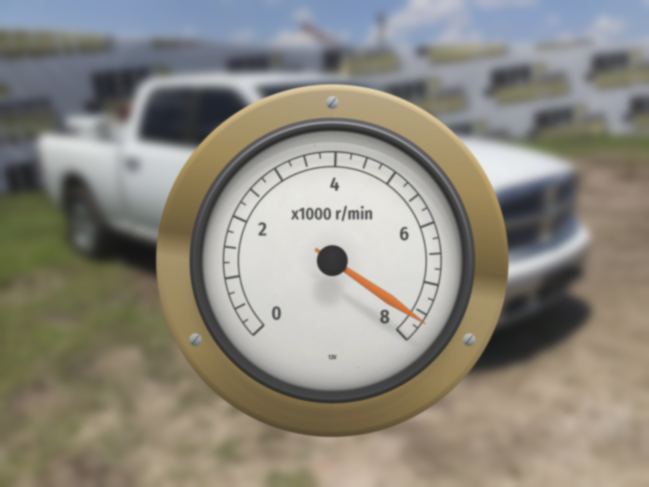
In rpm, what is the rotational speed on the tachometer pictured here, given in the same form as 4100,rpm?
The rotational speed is 7625,rpm
